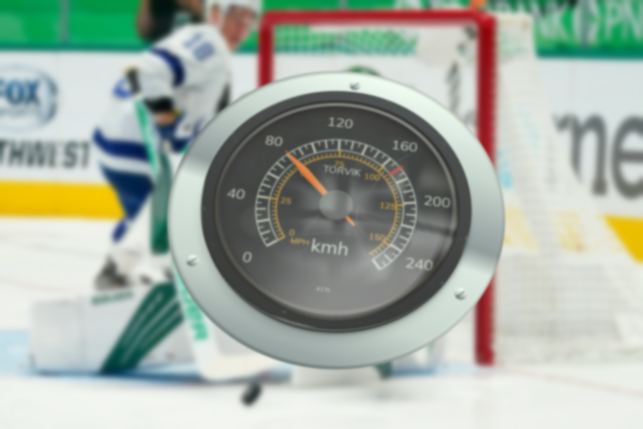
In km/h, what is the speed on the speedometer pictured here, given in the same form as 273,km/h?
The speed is 80,km/h
